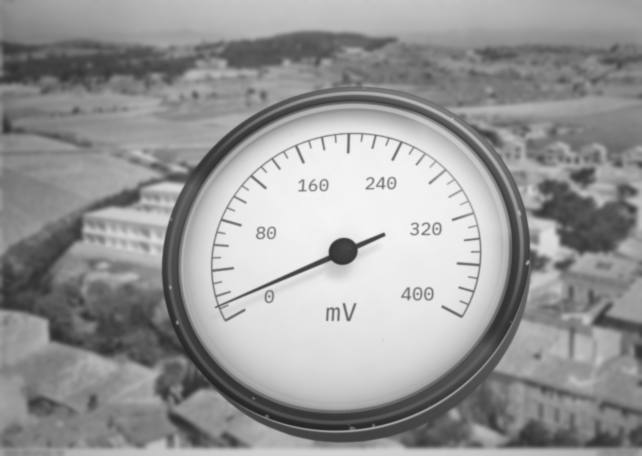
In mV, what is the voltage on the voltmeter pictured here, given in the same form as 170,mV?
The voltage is 10,mV
